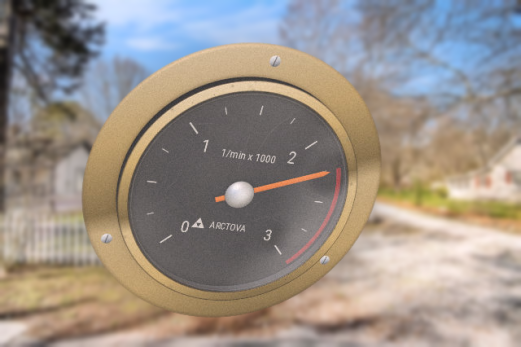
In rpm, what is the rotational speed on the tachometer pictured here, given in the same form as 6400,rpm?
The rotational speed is 2250,rpm
